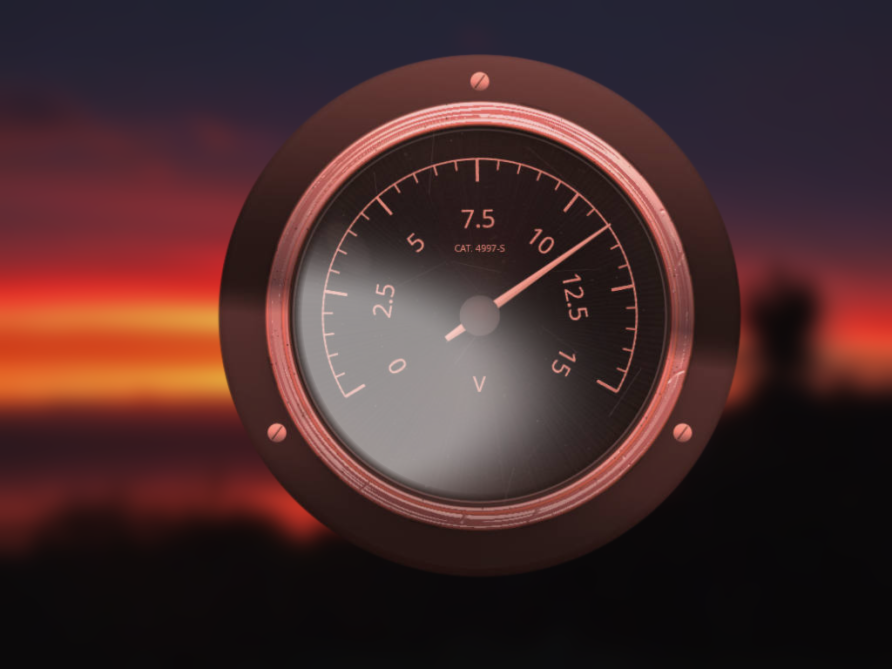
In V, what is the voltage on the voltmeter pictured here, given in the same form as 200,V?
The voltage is 11,V
